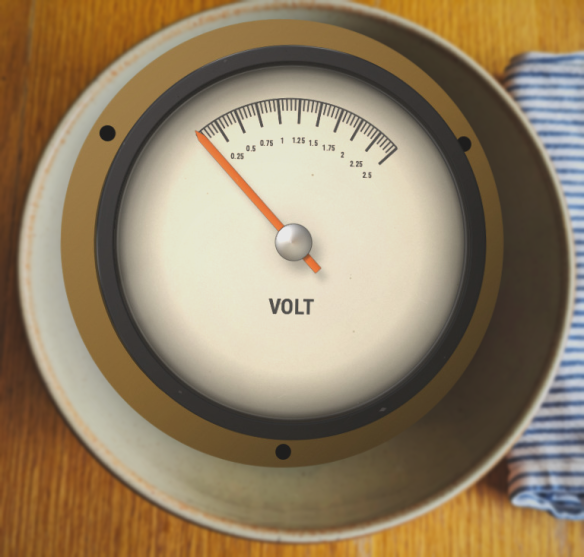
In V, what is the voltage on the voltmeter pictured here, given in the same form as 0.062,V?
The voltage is 0,V
